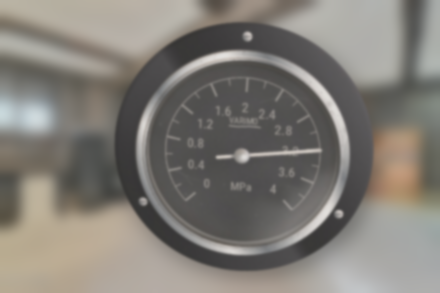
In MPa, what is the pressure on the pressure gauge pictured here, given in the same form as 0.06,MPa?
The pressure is 3.2,MPa
